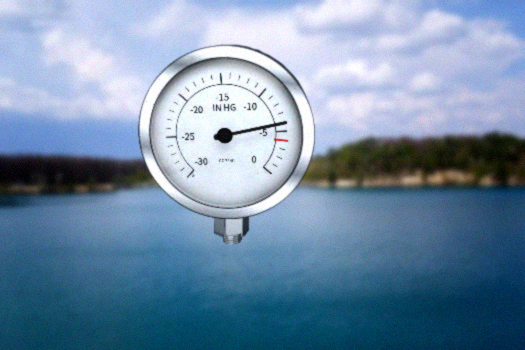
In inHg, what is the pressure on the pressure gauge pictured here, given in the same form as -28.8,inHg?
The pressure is -6,inHg
